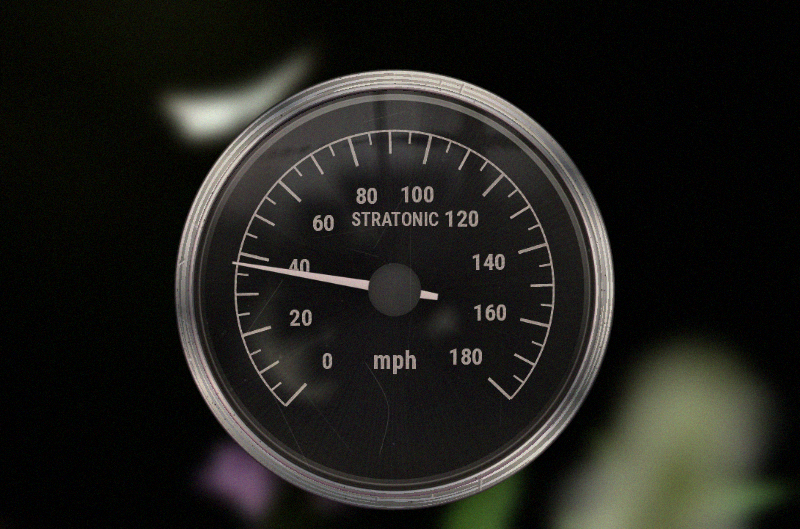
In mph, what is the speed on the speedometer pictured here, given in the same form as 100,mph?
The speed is 37.5,mph
